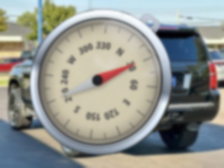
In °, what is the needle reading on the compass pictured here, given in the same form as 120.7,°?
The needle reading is 30,°
